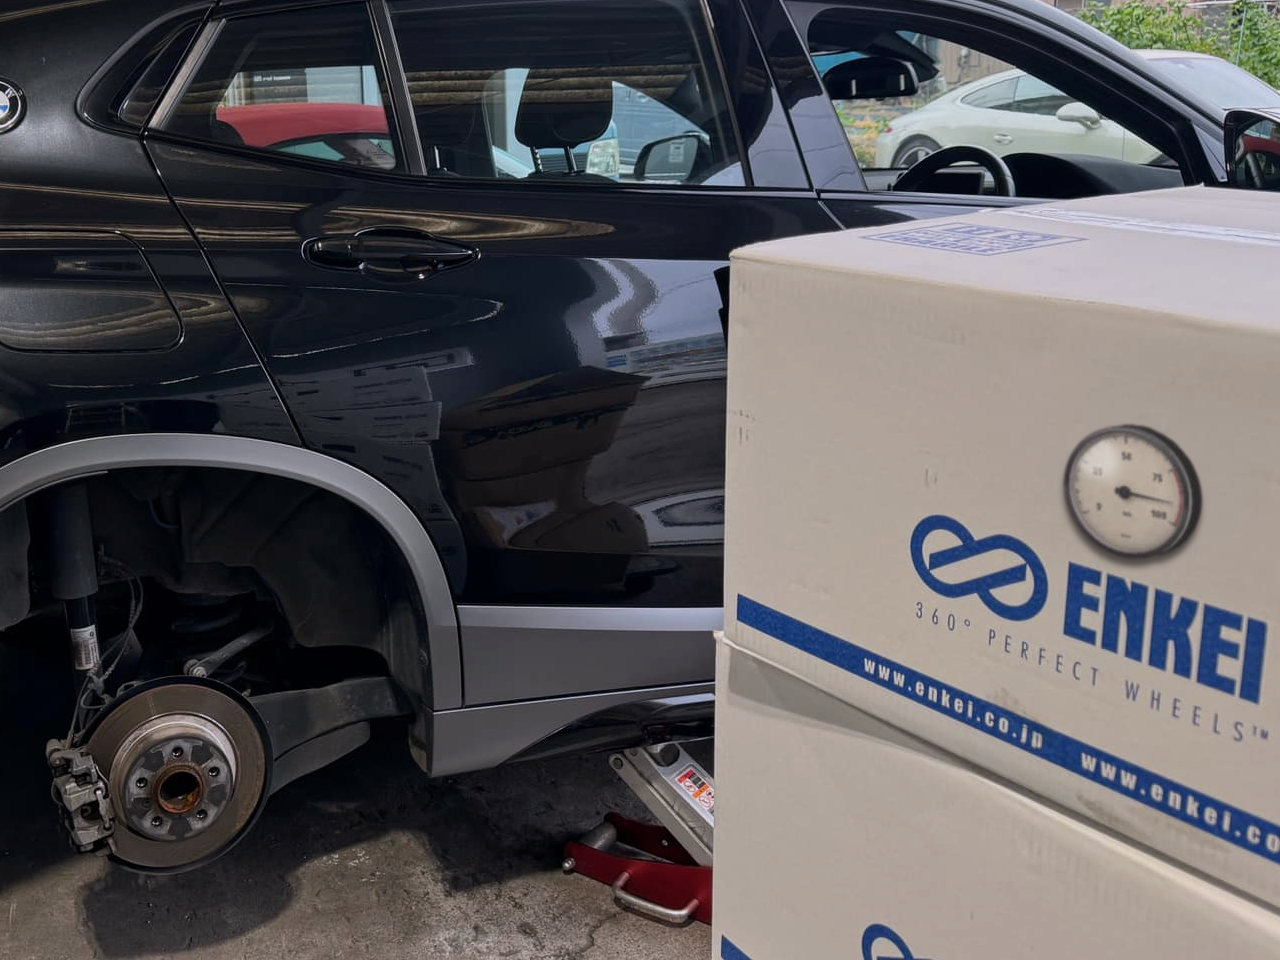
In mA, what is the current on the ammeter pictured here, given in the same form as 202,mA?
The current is 90,mA
